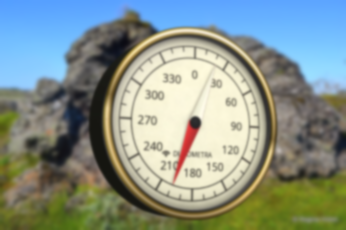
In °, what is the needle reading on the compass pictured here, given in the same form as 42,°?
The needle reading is 200,°
